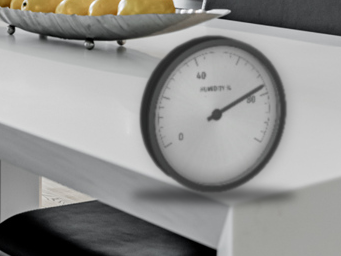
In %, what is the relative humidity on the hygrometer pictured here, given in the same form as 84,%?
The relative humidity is 76,%
